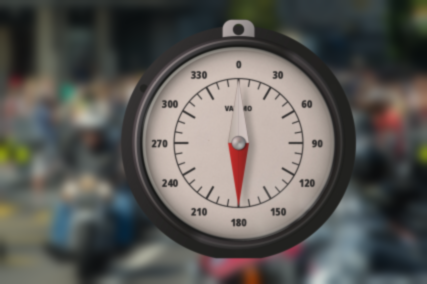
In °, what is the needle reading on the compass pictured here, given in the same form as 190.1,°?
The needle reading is 180,°
